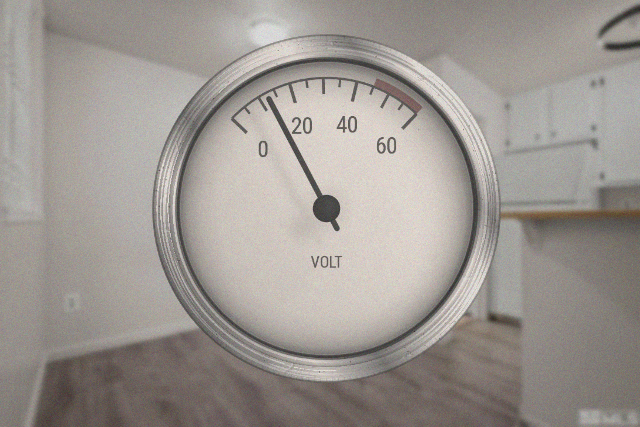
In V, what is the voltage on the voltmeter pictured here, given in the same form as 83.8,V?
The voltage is 12.5,V
